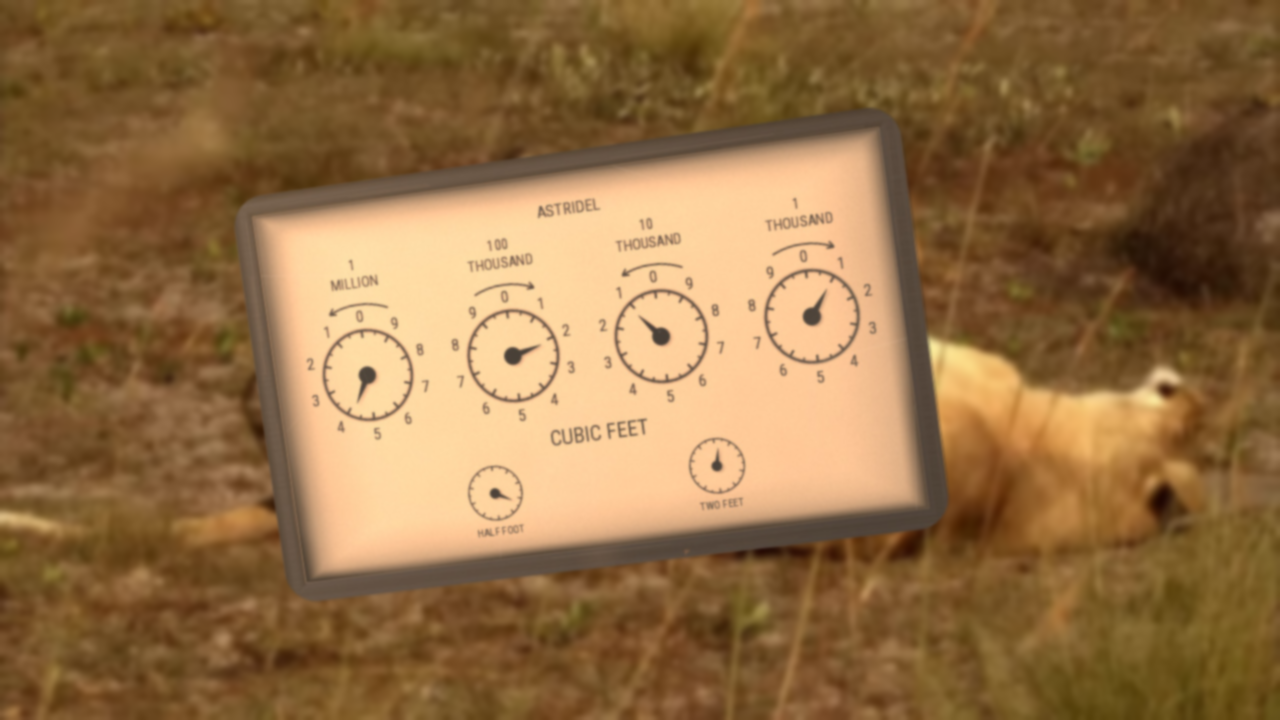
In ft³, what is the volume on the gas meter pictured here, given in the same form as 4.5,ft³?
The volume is 421100,ft³
